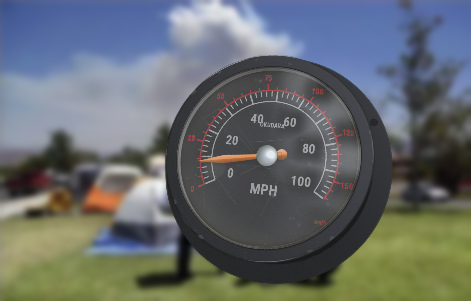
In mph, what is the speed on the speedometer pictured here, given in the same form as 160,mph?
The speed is 8,mph
